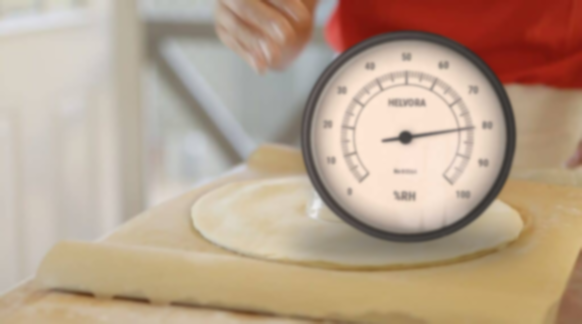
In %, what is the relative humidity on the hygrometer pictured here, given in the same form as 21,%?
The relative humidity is 80,%
